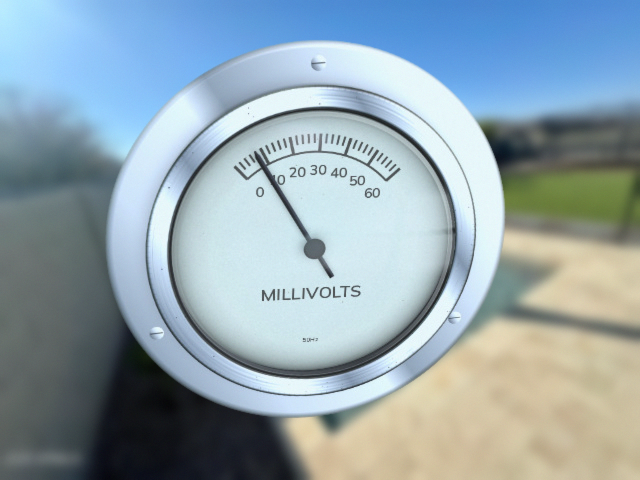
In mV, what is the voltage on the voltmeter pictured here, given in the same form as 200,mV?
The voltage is 8,mV
